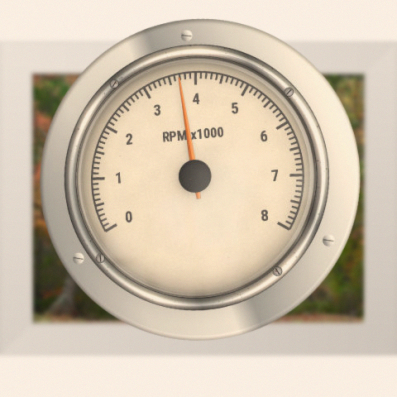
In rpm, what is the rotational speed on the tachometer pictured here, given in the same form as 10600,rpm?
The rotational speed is 3700,rpm
